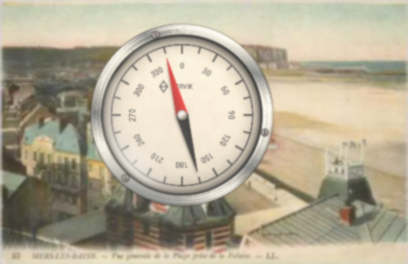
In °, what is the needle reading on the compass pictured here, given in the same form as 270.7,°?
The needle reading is 345,°
